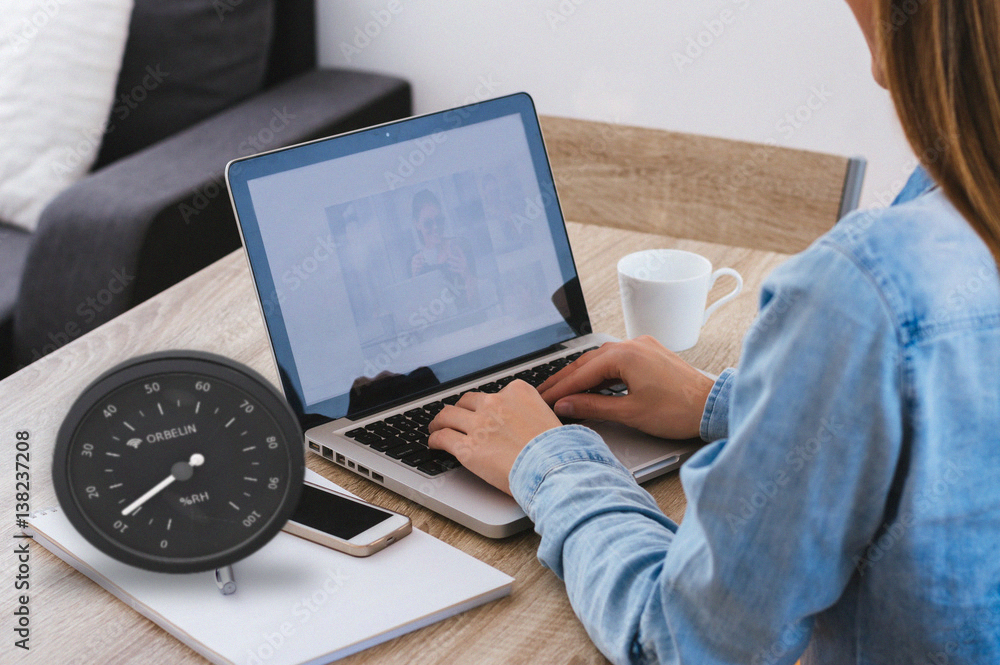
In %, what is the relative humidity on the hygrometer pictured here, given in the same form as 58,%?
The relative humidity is 12.5,%
